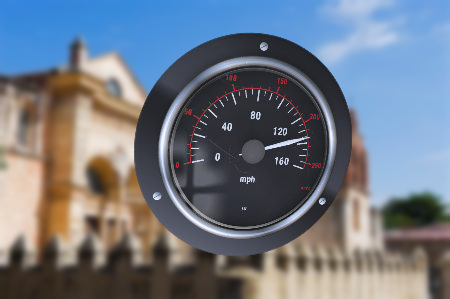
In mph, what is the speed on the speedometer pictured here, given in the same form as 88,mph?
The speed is 135,mph
